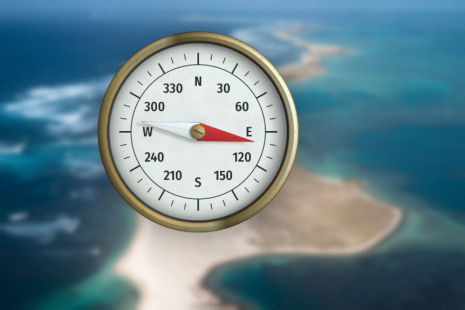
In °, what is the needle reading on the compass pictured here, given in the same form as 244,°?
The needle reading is 100,°
